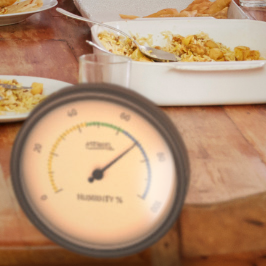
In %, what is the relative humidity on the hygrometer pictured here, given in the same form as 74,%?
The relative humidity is 70,%
